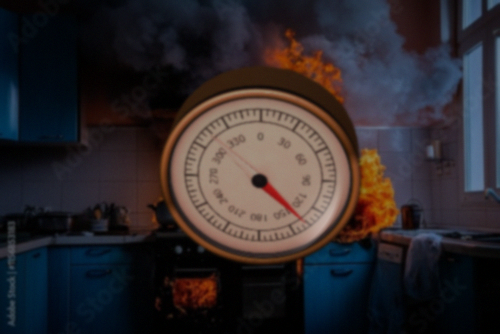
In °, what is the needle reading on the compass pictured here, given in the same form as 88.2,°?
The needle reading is 135,°
